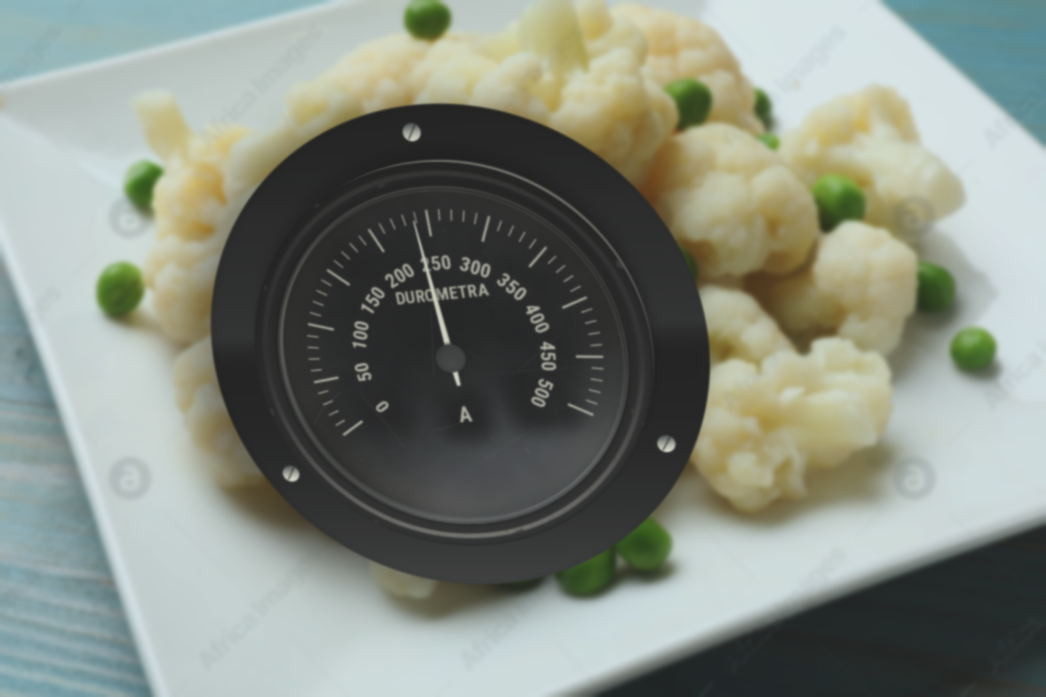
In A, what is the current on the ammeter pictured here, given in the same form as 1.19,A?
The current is 240,A
